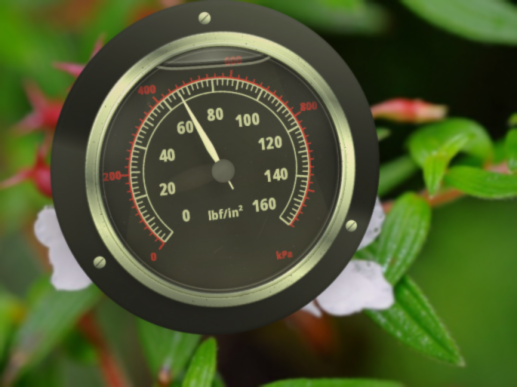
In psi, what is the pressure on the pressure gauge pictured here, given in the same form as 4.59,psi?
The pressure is 66,psi
